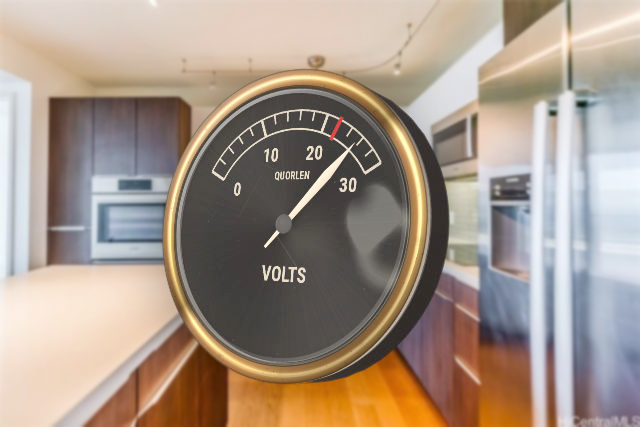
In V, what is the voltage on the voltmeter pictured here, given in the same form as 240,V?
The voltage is 26,V
